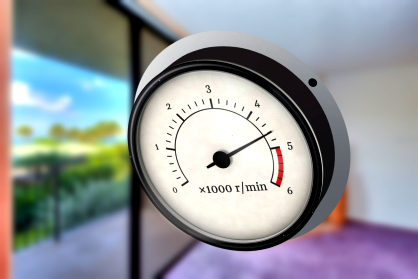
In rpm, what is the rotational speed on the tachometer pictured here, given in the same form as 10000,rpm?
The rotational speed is 4600,rpm
